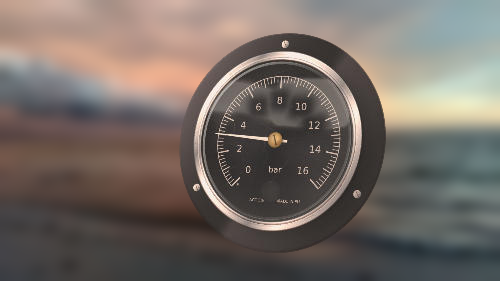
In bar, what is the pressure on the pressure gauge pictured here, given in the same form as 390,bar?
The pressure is 3,bar
